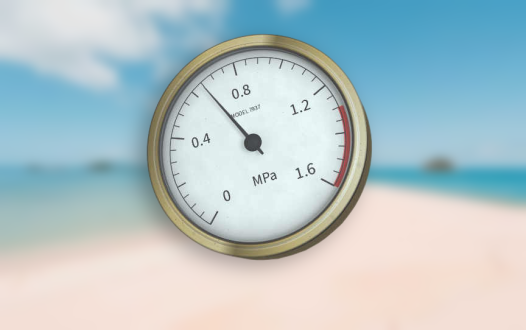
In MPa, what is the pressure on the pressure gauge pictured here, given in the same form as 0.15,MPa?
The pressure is 0.65,MPa
